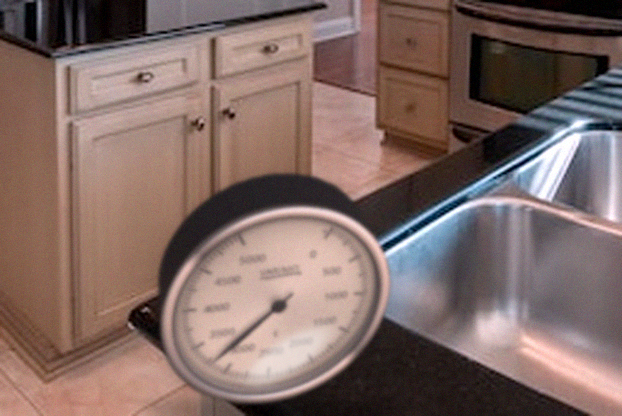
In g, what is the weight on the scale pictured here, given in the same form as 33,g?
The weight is 3250,g
